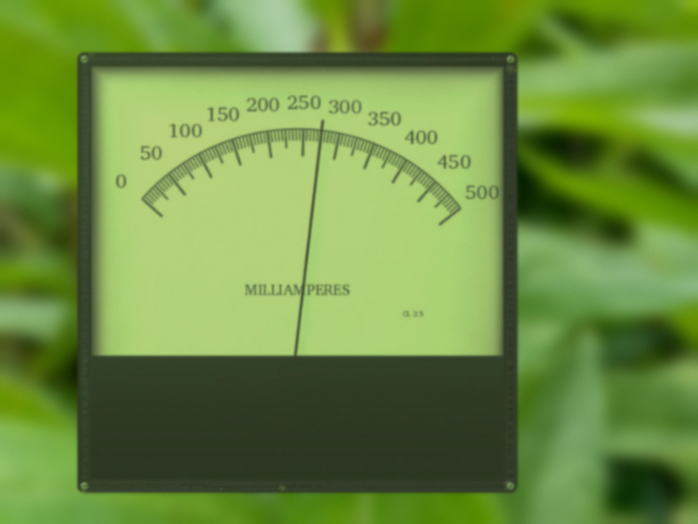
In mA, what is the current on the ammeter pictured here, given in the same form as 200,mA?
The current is 275,mA
